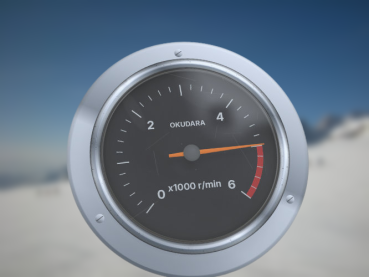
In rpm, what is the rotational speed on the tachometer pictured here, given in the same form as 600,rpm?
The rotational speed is 5000,rpm
